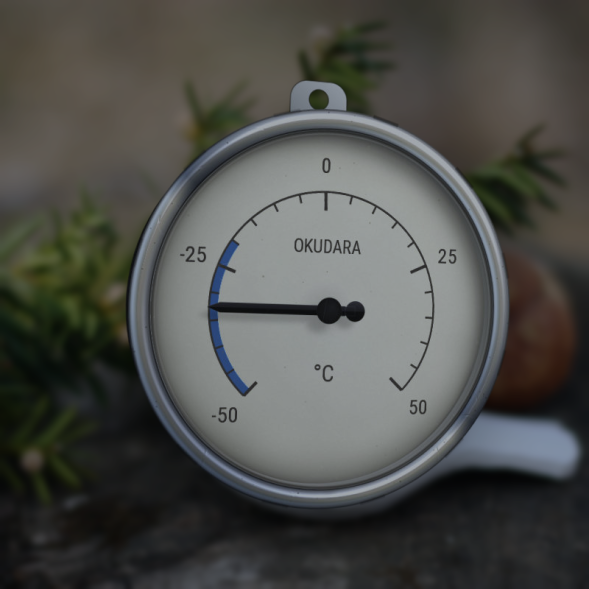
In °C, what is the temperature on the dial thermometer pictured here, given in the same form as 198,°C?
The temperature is -32.5,°C
